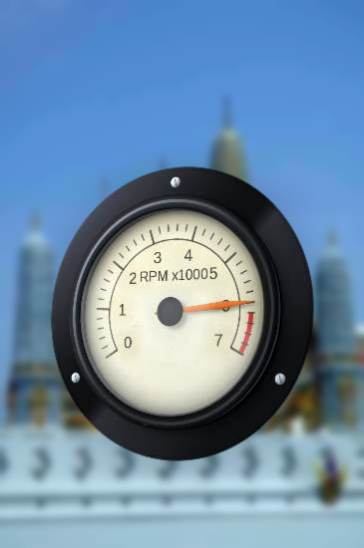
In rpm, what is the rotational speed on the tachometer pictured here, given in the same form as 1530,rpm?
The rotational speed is 6000,rpm
